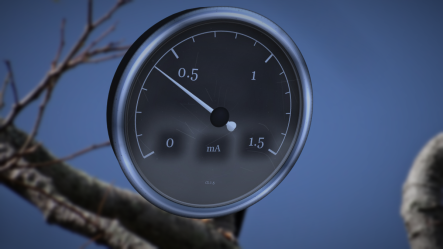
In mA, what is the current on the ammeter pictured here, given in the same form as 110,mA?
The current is 0.4,mA
